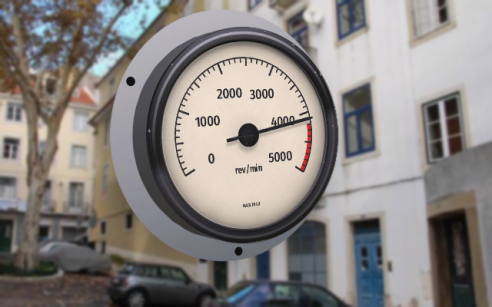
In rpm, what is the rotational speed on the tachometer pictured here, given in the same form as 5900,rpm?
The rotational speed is 4100,rpm
